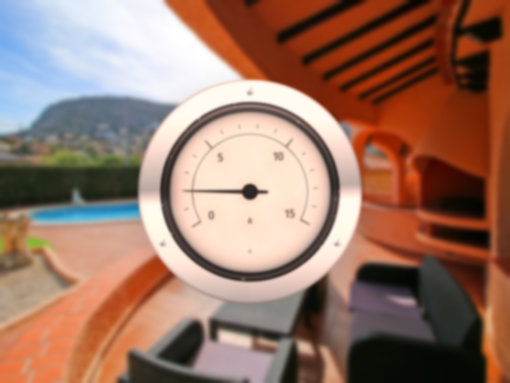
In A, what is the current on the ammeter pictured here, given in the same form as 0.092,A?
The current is 2,A
